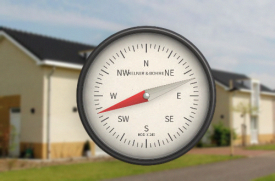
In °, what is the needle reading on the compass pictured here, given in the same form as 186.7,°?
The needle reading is 250,°
